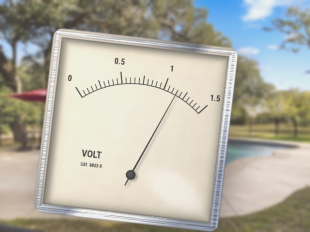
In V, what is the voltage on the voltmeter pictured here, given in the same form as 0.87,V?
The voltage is 1.15,V
